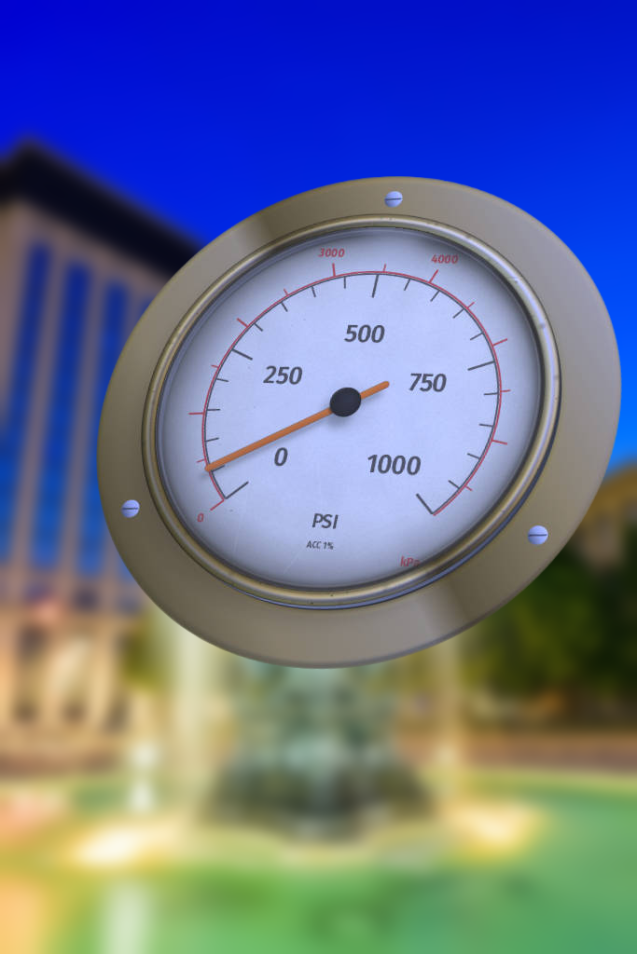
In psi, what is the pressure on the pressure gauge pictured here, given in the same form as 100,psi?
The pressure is 50,psi
